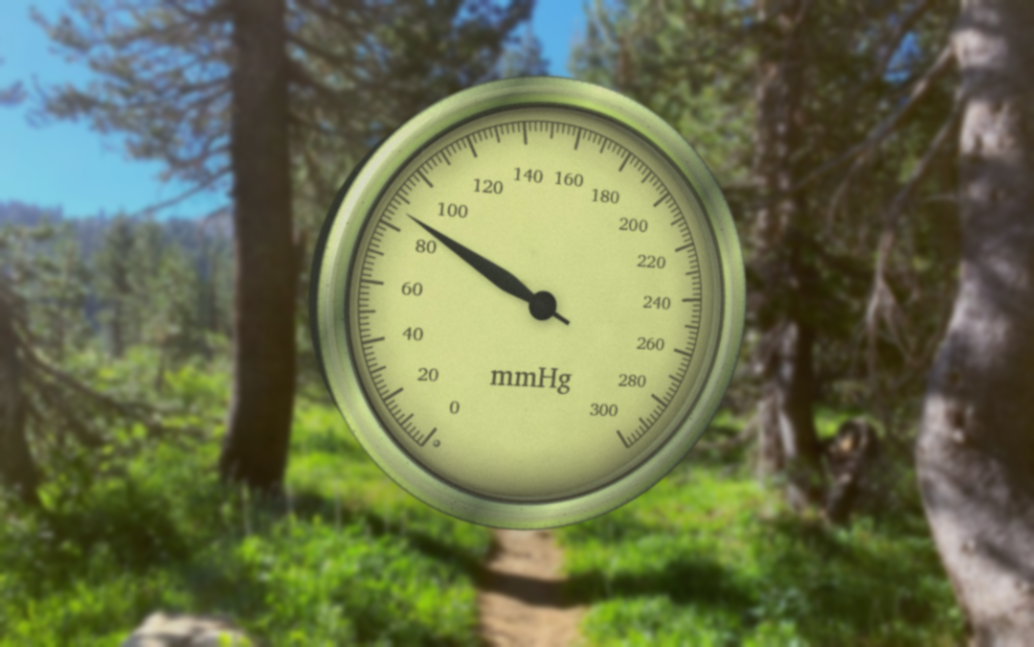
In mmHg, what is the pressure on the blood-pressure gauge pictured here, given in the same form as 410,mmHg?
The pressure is 86,mmHg
